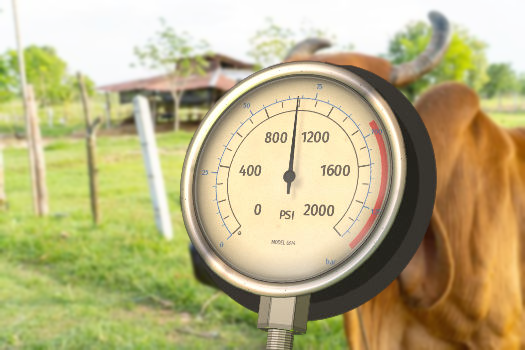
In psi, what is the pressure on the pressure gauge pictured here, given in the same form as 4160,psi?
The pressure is 1000,psi
